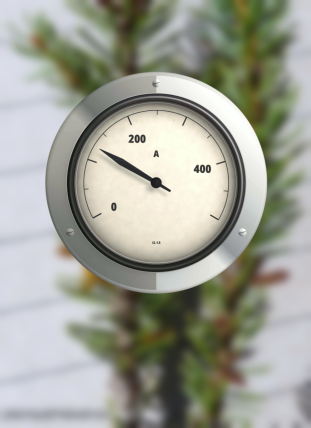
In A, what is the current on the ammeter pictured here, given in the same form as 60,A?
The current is 125,A
